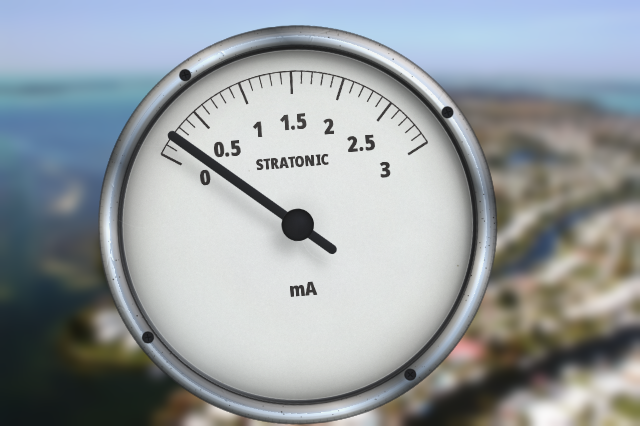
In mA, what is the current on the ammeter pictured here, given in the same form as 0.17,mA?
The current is 0.2,mA
